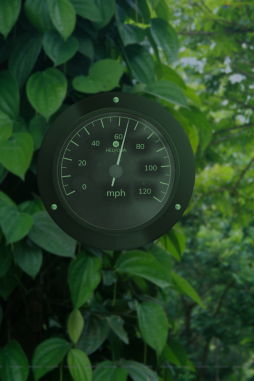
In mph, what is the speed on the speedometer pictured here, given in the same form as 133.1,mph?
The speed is 65,mph
